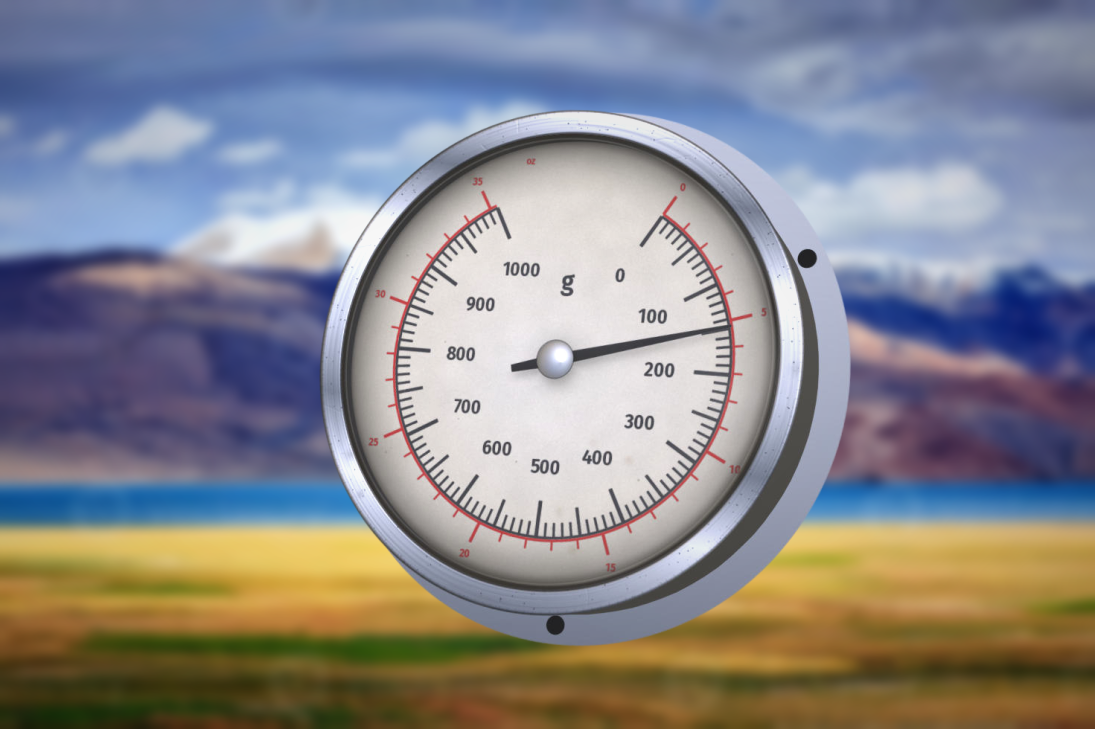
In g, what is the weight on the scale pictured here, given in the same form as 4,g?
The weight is 150,g
